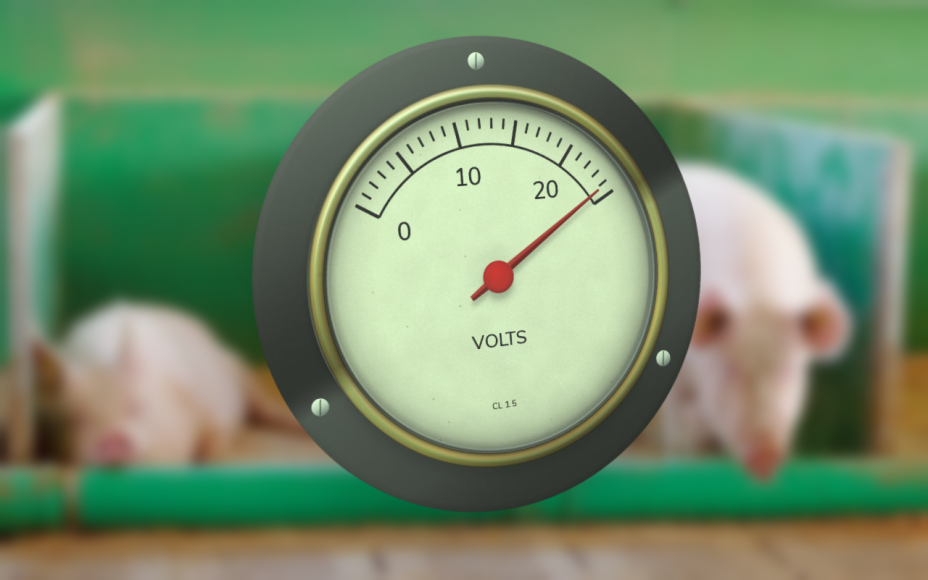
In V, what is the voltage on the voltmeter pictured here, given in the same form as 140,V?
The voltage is 24,V
